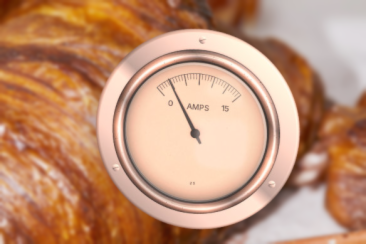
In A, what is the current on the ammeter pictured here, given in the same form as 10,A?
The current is 2.5,A
